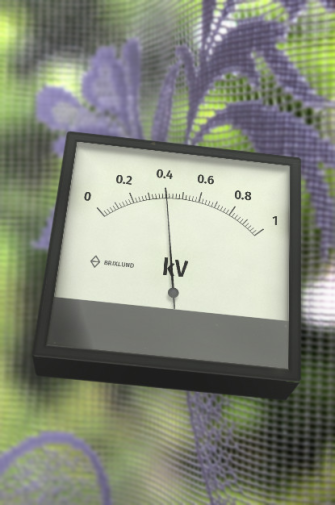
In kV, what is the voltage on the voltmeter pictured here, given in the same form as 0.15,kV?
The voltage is 0.4,kV
